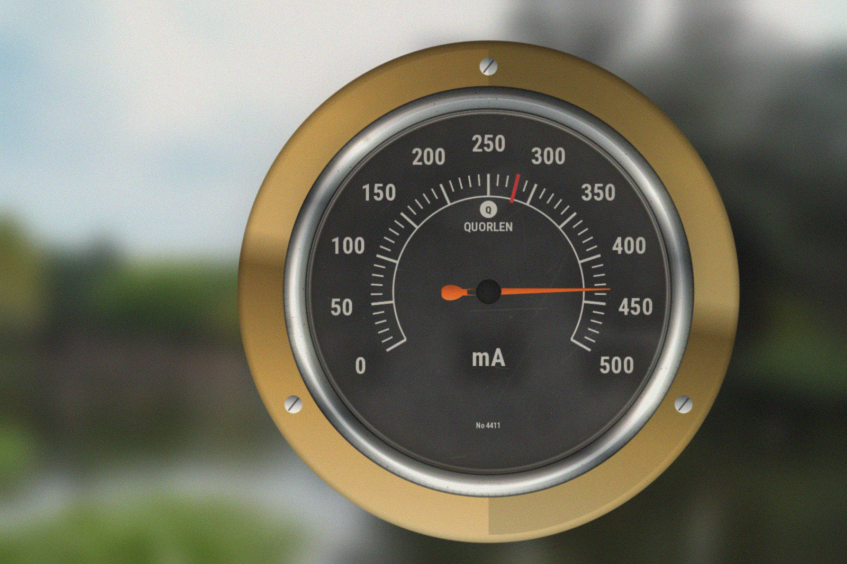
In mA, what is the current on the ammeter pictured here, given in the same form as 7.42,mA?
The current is 435,mA
